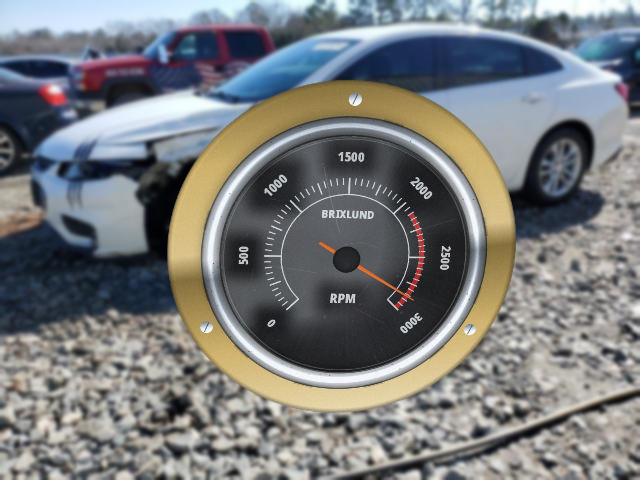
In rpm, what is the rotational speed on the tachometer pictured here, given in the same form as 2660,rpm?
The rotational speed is 2850,rpm
